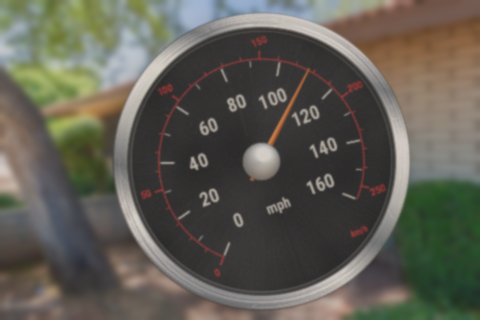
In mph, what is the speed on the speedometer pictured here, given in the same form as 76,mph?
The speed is 110,mph
